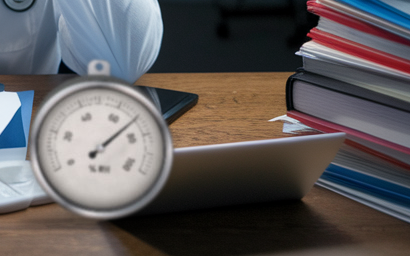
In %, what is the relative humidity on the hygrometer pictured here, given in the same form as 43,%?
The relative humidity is 70,%
